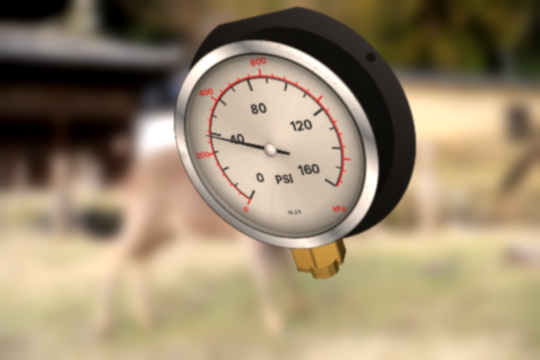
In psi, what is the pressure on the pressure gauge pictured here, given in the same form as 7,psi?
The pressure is 40,psi
